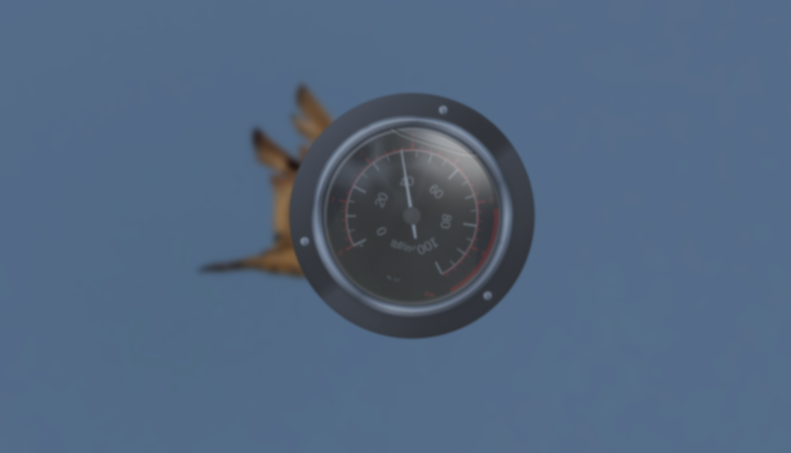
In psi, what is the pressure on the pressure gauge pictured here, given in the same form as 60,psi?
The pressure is 40,psi
